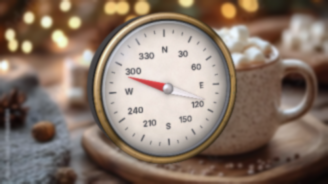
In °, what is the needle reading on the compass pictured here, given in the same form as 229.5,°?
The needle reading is 290,°
